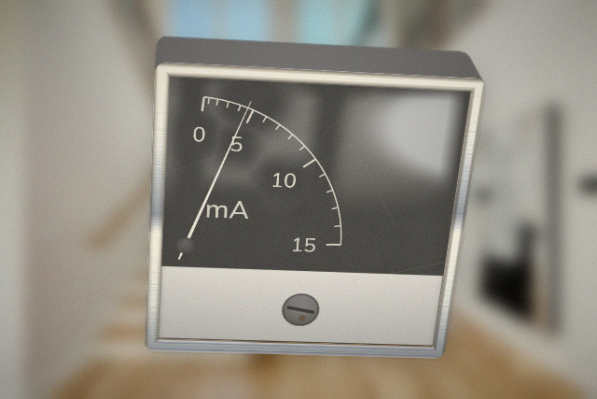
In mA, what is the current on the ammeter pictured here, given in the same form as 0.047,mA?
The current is 4.5,mA
